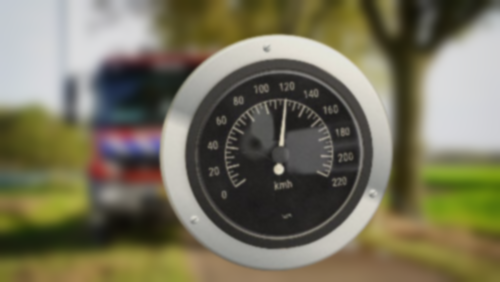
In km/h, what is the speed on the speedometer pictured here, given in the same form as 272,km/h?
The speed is 120,km/h
